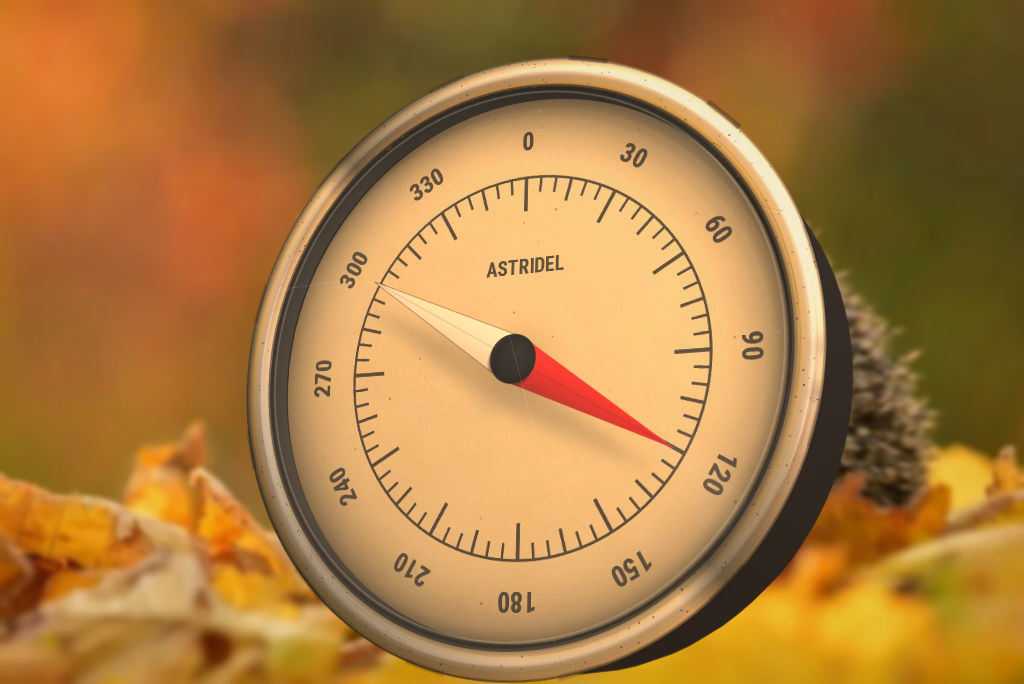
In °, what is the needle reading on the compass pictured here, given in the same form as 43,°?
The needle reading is 120,°
